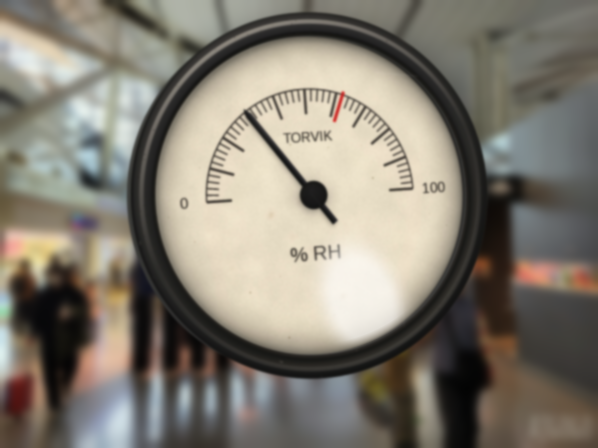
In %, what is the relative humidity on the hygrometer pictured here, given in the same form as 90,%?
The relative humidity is 30,%
